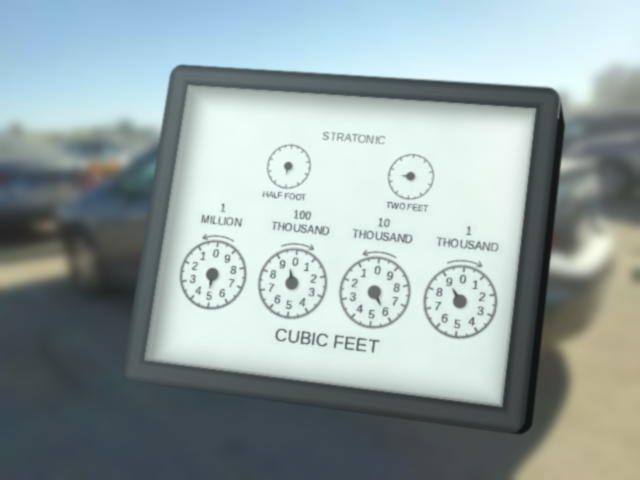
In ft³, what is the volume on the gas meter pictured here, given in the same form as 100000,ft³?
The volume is 495900,ft³
